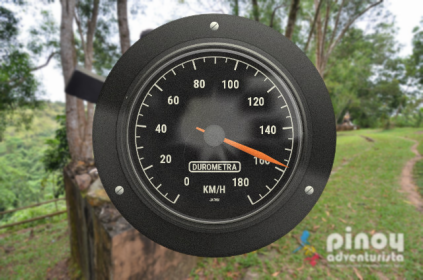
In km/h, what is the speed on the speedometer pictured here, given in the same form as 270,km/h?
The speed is 157.5,km/h
